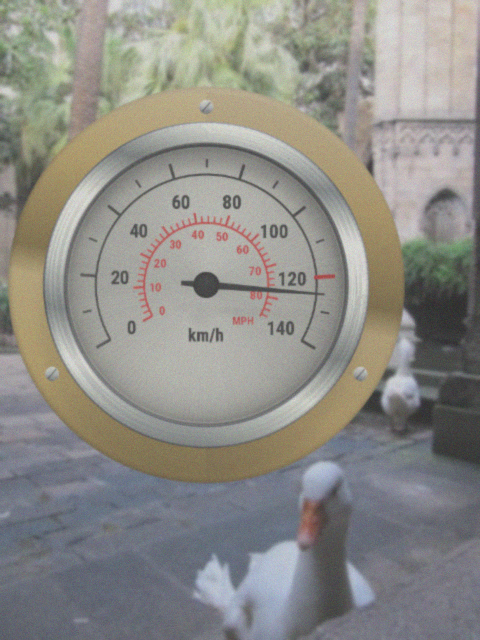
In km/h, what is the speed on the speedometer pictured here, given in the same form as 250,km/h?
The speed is 125,km/h
